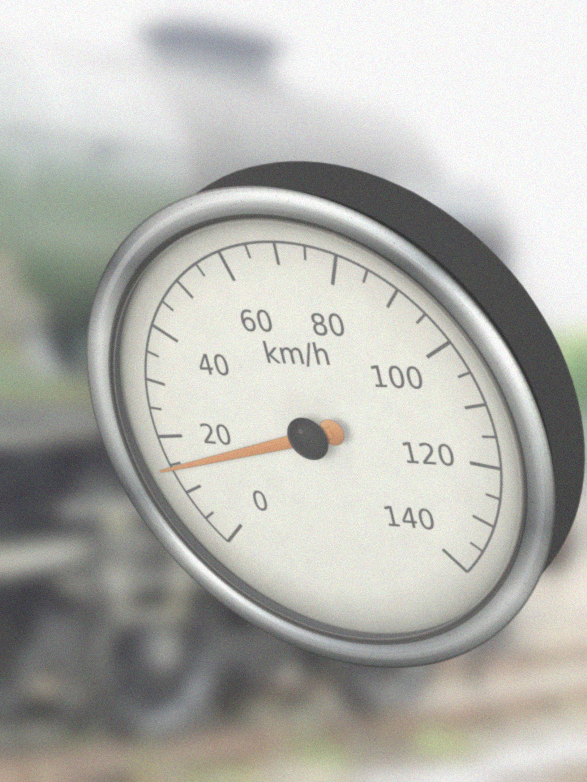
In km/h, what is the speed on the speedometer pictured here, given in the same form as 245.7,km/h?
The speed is 15,km/h
